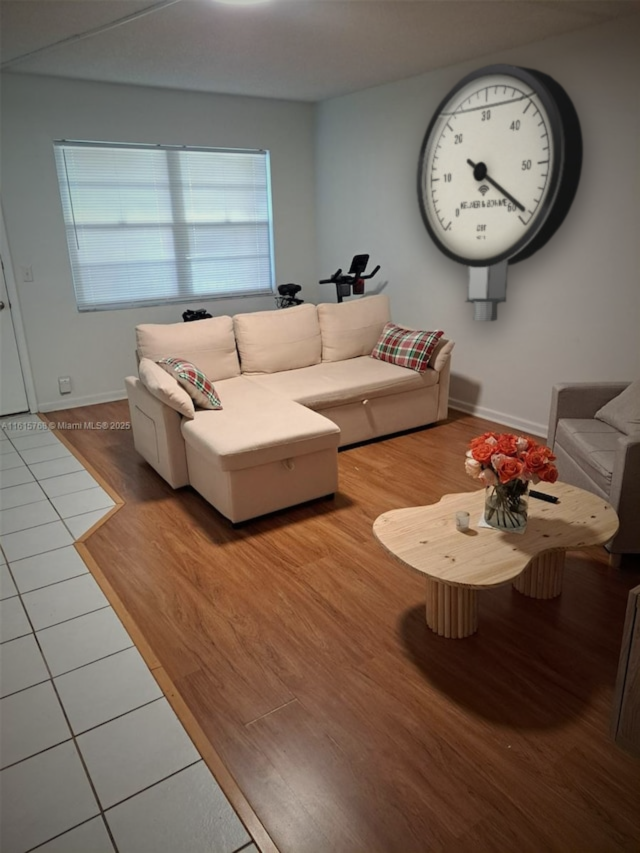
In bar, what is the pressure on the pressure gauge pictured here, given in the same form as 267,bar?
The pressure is 58,bar
